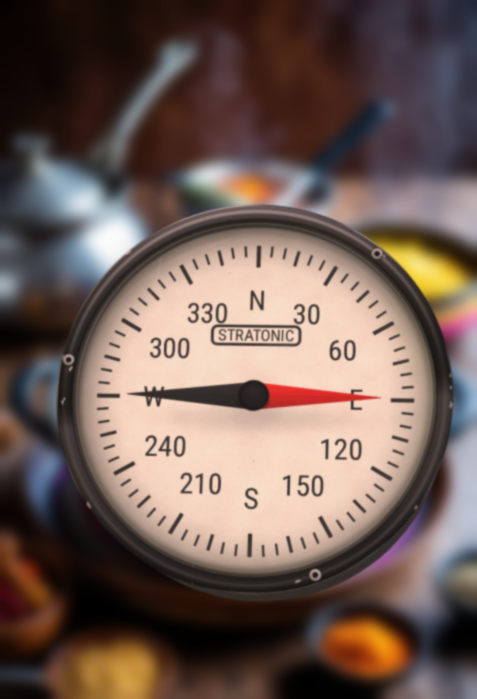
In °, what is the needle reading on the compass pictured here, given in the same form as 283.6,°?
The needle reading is 90,°
